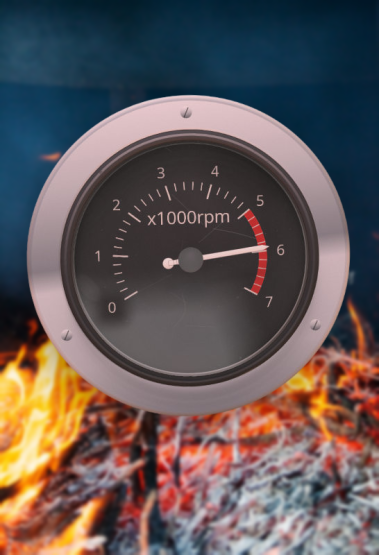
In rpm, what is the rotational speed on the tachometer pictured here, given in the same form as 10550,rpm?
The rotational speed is 5900,rpm
